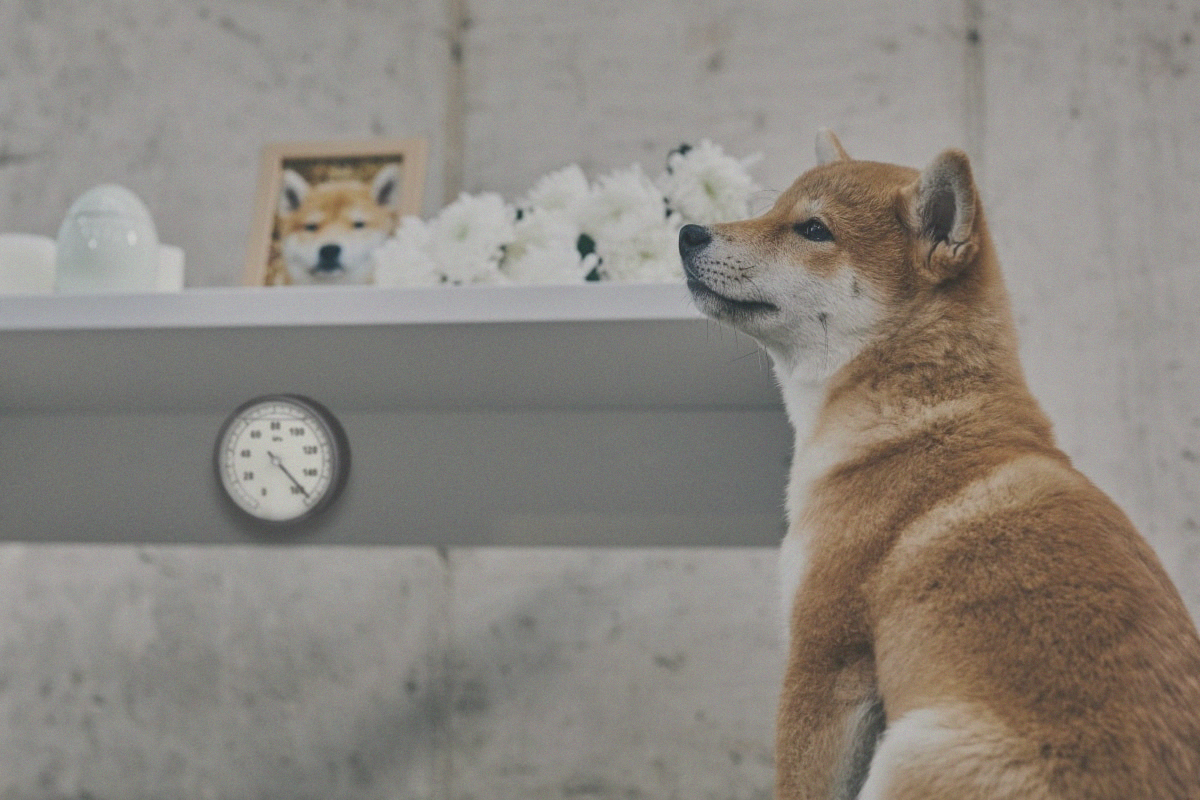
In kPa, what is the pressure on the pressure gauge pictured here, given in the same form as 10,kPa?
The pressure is 155,kPa
